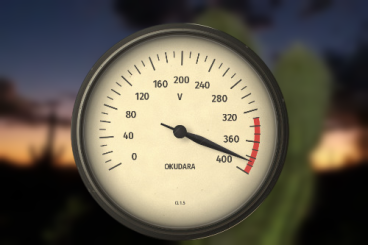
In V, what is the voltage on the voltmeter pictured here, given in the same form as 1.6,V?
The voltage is 385,V
